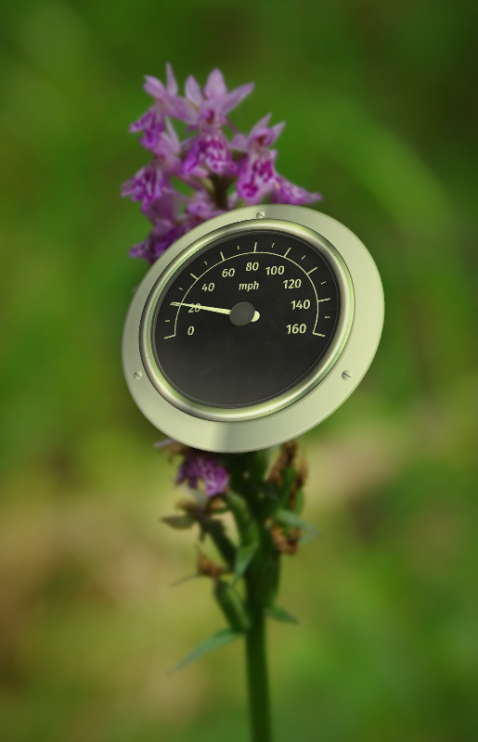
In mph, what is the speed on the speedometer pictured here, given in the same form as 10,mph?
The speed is 20,mph
